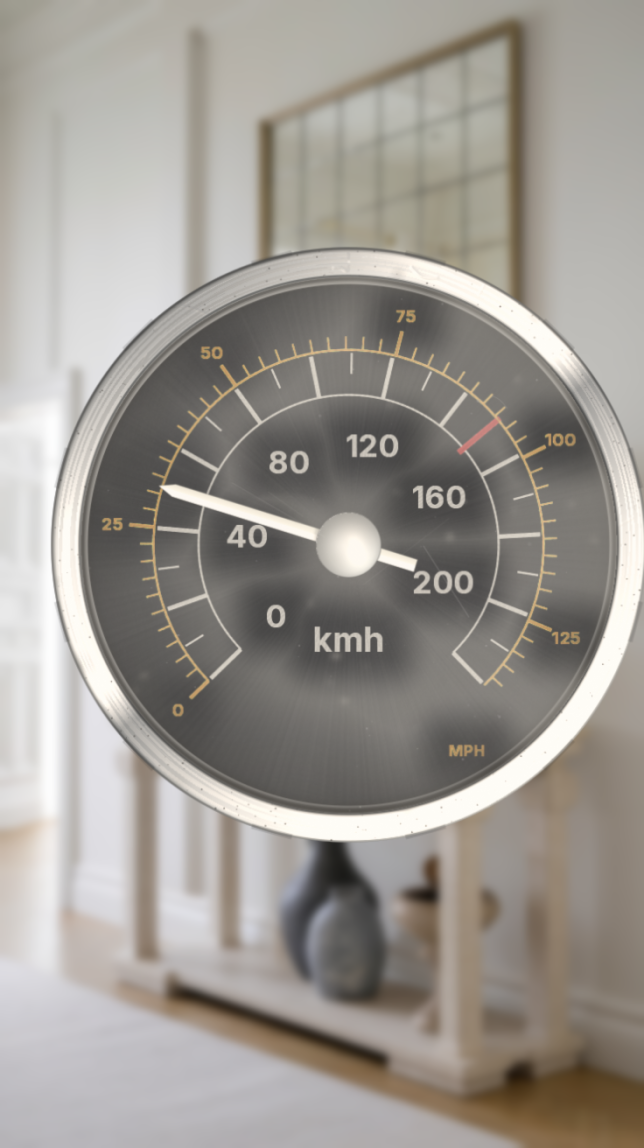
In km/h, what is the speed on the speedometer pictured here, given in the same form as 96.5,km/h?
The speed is 50,km/h
